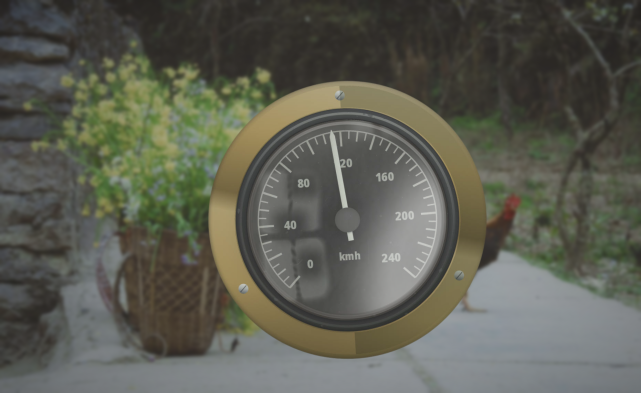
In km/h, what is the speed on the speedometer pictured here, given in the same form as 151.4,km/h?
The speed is 115,km/h
